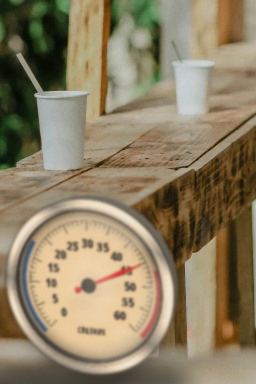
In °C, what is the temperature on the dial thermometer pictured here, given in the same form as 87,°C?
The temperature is 45,°C
